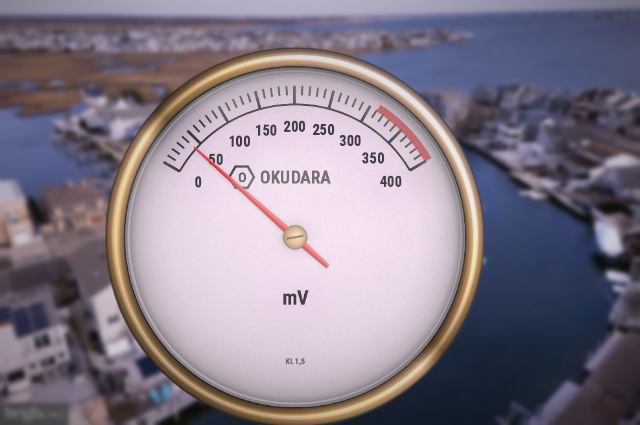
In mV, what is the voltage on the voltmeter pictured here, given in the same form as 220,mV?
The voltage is 40,mV
